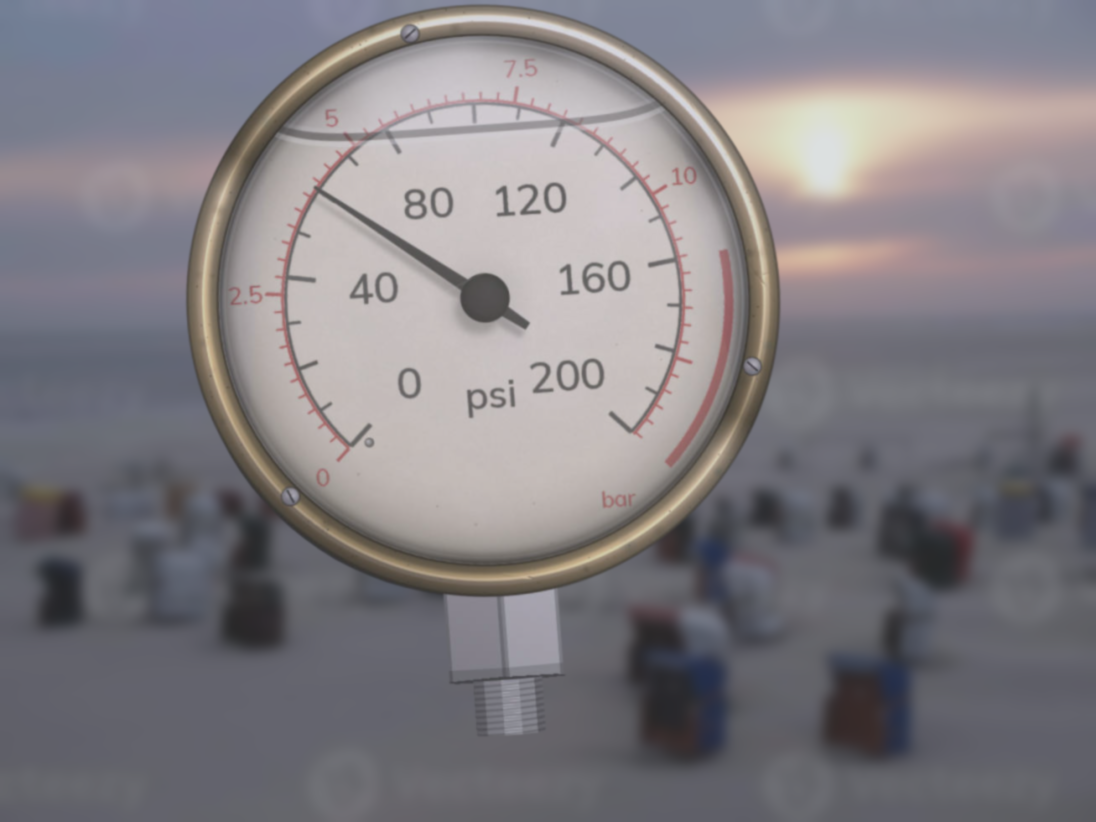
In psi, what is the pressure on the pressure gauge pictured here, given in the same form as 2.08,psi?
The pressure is 60,psi
